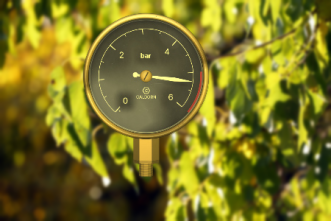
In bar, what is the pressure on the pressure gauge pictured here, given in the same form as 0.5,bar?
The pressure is 5.25,bar
